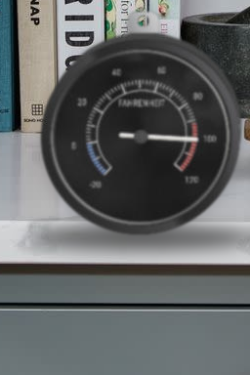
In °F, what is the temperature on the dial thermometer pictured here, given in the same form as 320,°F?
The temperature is 100,°F
